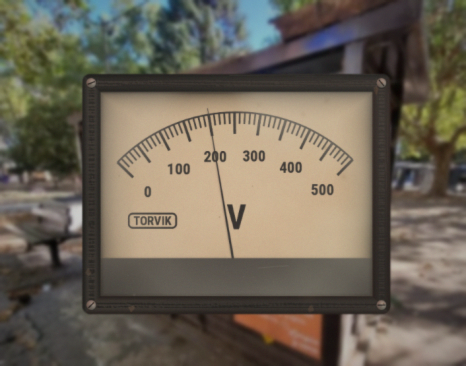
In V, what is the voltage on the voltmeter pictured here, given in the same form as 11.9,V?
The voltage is 200,V
